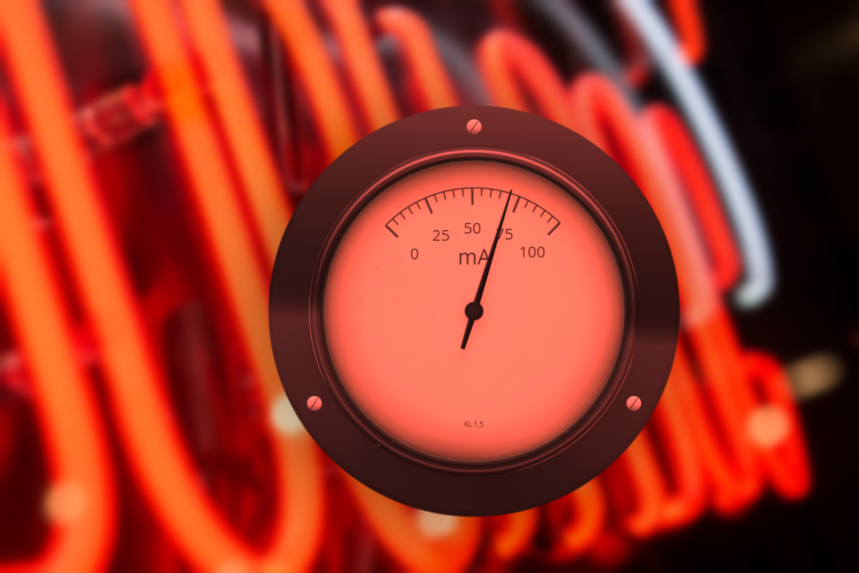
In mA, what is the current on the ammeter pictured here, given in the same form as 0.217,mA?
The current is 70,mA
